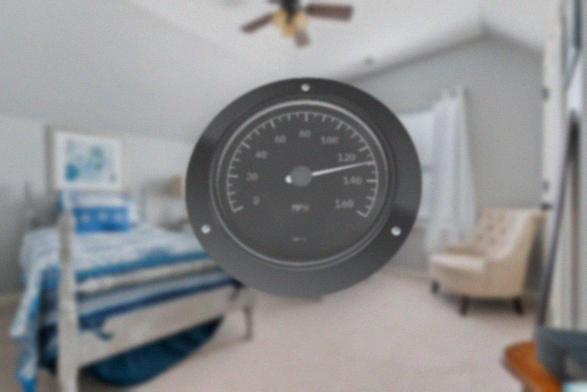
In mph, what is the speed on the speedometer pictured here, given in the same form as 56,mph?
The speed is 130,mph
